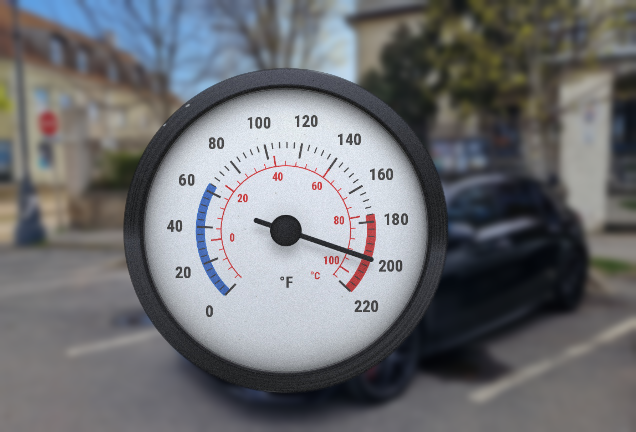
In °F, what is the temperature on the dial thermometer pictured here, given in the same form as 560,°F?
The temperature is 200,°F
